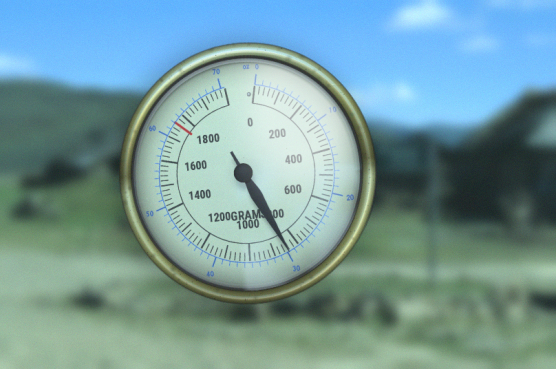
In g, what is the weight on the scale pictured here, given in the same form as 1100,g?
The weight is 840,g
